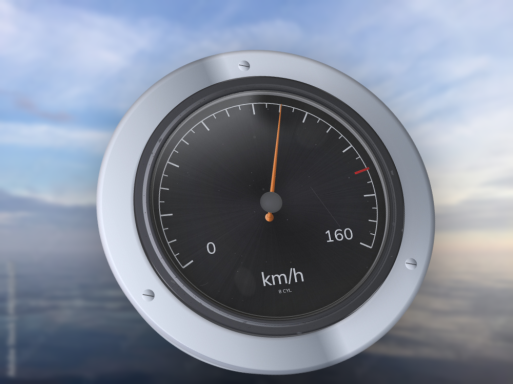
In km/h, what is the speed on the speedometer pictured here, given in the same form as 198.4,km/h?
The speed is 90,km/h
